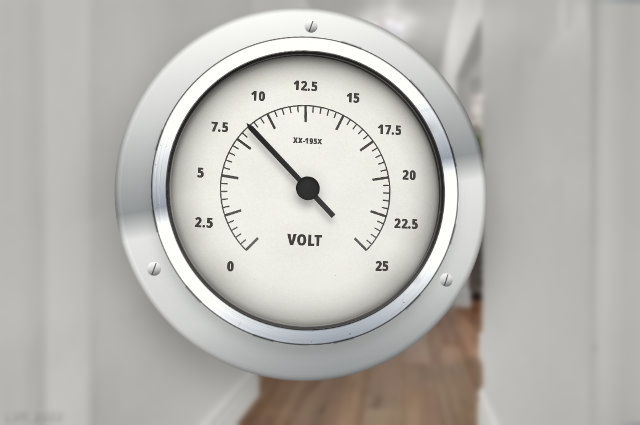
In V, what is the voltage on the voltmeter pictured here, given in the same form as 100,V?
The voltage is 8.5,V
